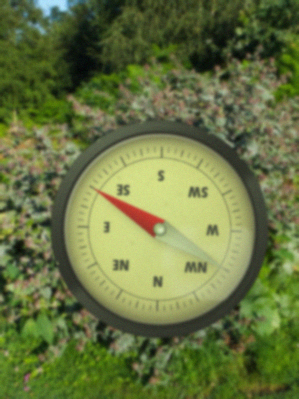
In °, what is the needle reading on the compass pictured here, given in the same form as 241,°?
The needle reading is 120,°
